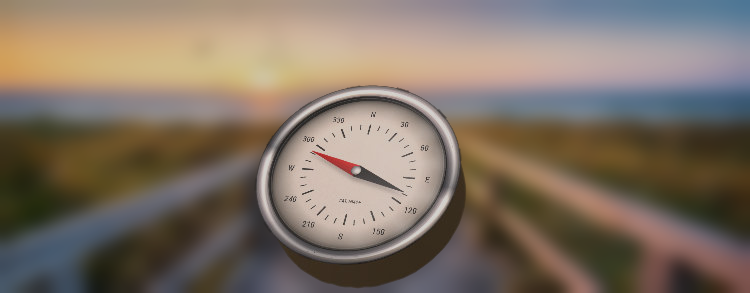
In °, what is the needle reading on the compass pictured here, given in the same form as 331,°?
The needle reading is 290,°
